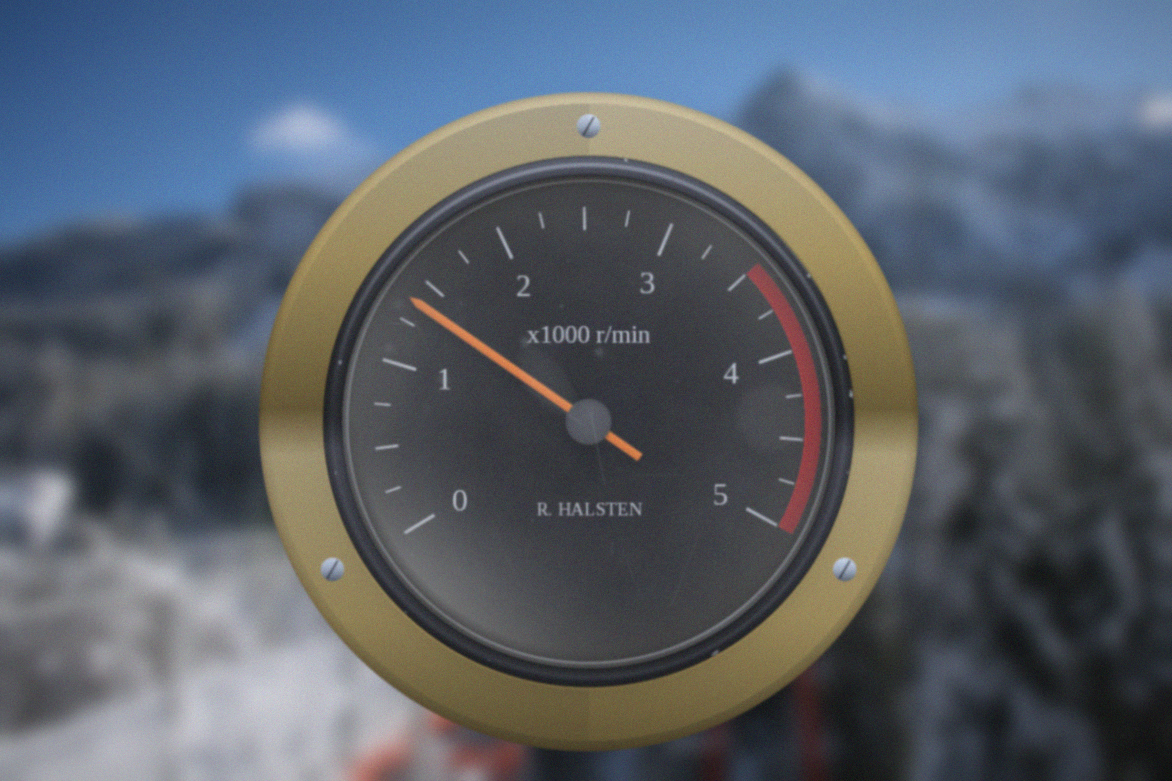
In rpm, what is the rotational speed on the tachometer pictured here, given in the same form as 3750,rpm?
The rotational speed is 1375,rpm
